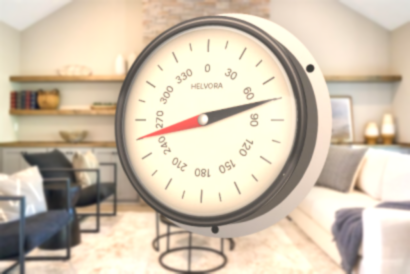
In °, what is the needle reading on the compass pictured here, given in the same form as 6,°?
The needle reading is 255,°
